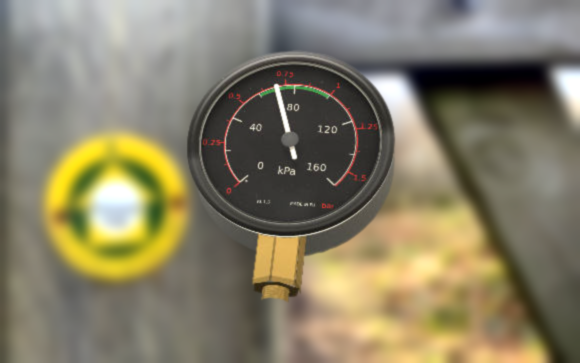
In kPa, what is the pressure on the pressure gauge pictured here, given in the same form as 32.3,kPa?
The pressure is 70,kPa
